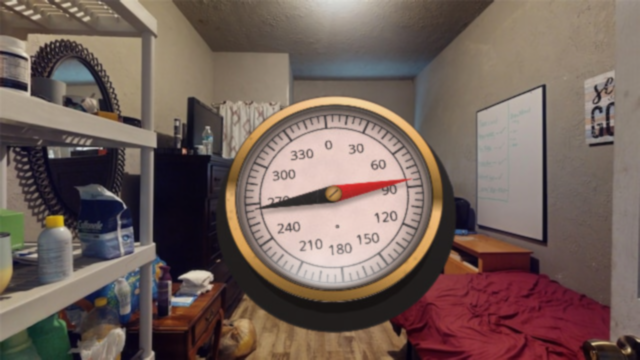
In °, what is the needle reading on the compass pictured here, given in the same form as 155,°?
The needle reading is 85,°
